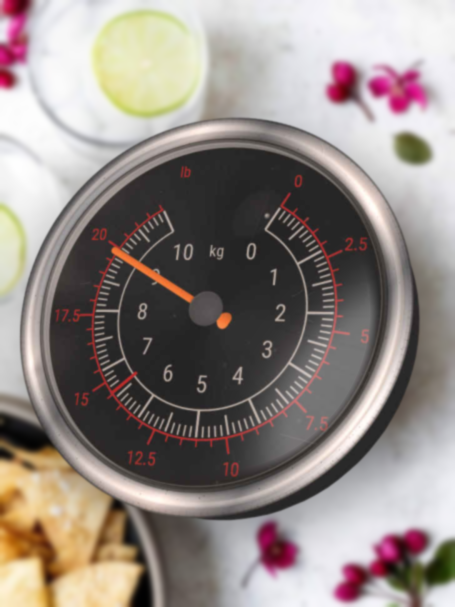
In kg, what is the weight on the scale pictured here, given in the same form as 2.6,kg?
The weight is 9,kg
